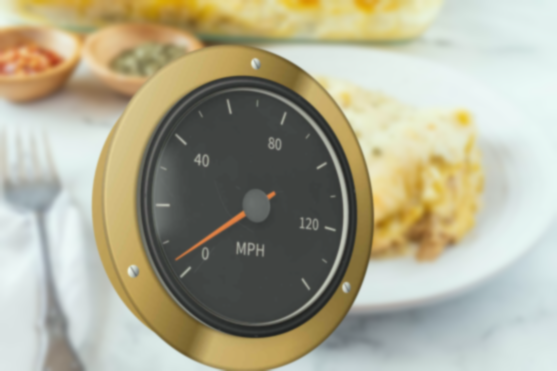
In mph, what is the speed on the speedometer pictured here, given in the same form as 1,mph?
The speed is 5,mph
